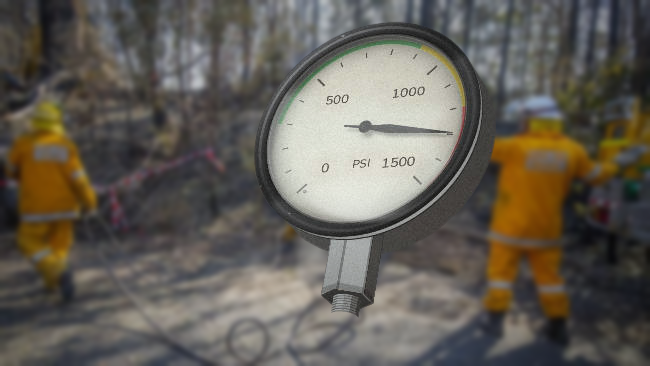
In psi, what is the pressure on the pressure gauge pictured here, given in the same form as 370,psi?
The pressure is 1300,psi
